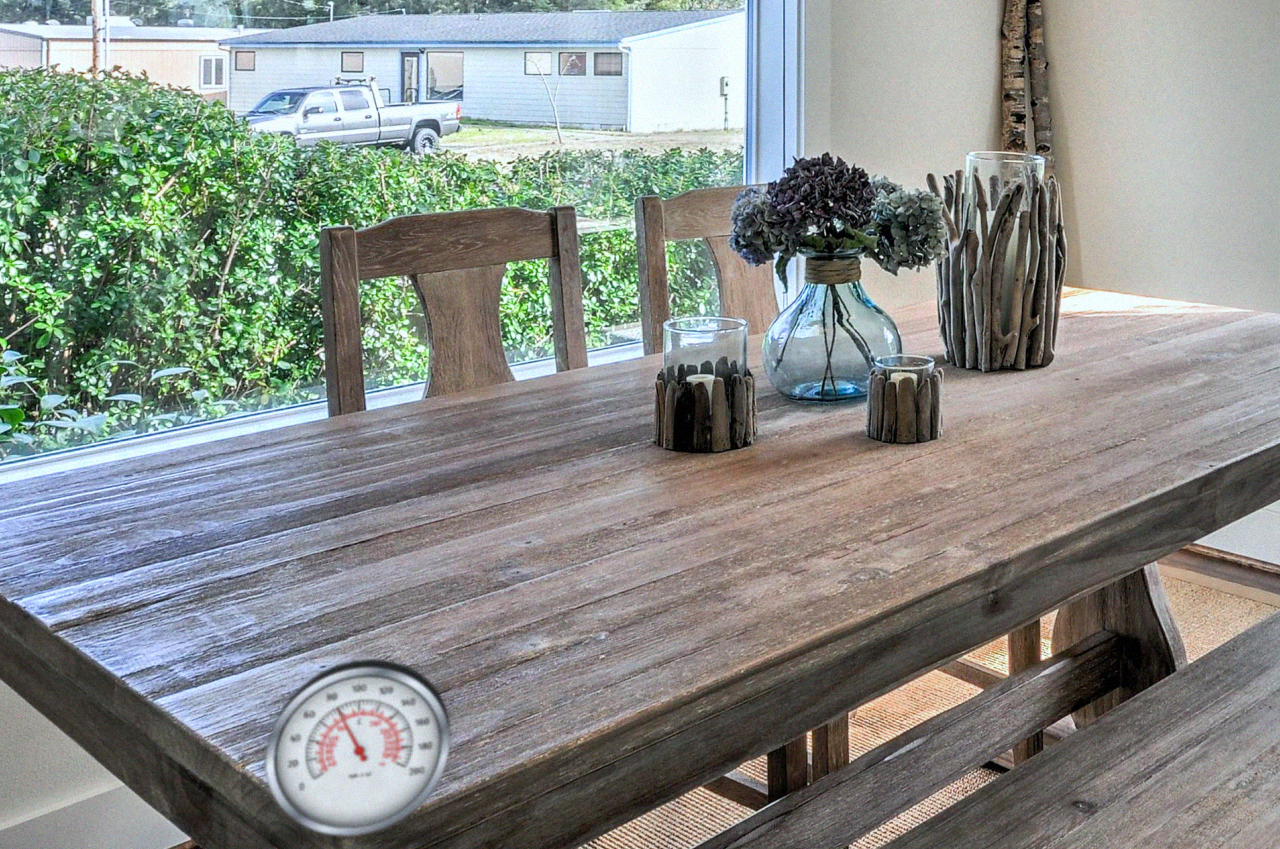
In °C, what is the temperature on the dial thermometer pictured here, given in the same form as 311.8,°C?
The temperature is 80,°C
